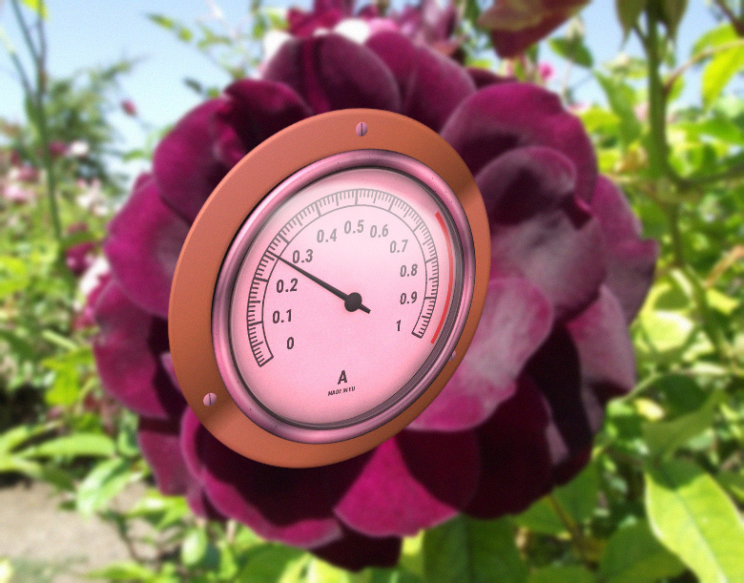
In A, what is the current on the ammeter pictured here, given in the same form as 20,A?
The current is 0.26,A
